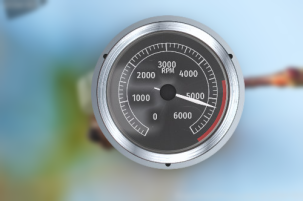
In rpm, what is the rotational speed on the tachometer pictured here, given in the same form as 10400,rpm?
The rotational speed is 5200,rpm
